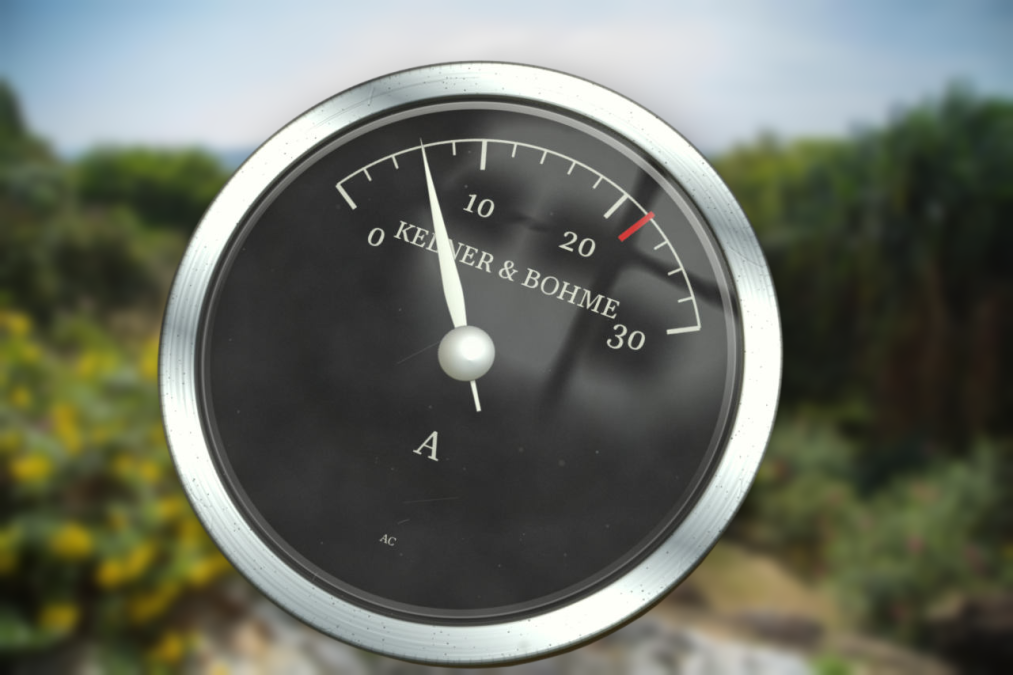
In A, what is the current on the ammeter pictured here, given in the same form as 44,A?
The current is 6,A
